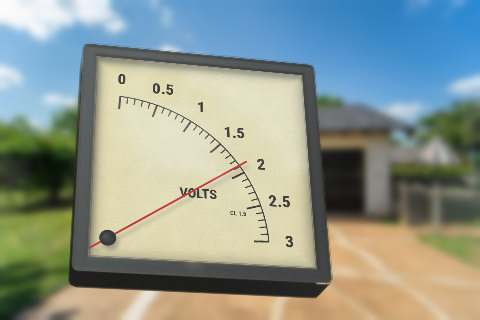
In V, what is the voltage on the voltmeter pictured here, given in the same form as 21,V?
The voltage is 1.9,V
